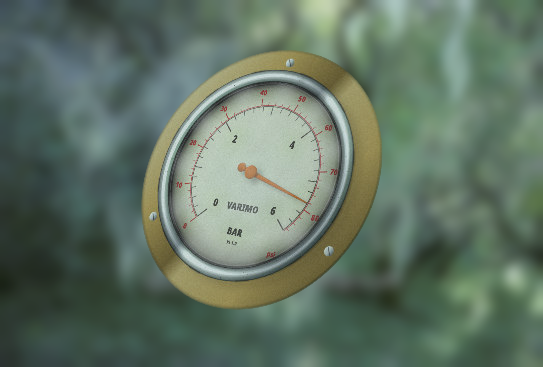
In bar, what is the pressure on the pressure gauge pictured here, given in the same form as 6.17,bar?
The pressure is 5.4,bar
